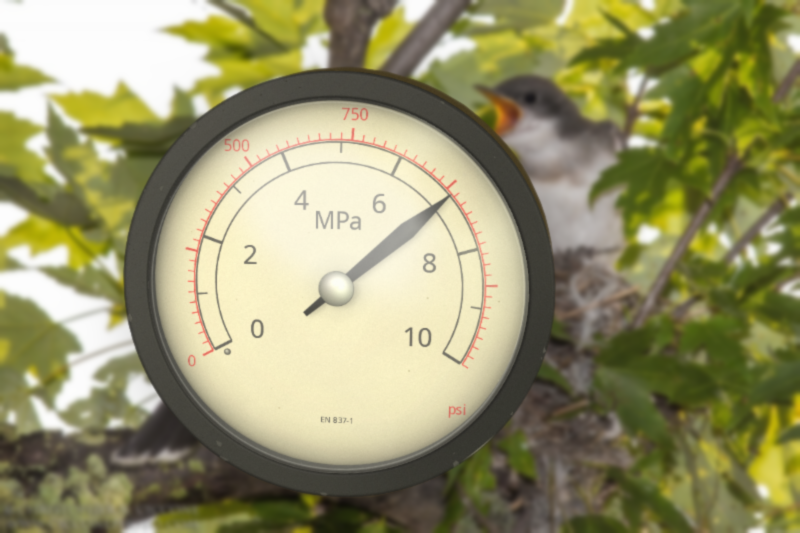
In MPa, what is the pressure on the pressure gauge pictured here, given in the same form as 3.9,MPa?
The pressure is 7,MPa
